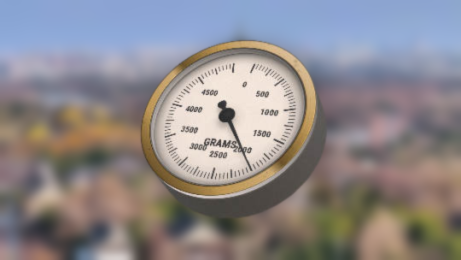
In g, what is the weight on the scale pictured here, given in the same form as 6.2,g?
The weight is 2000,g
